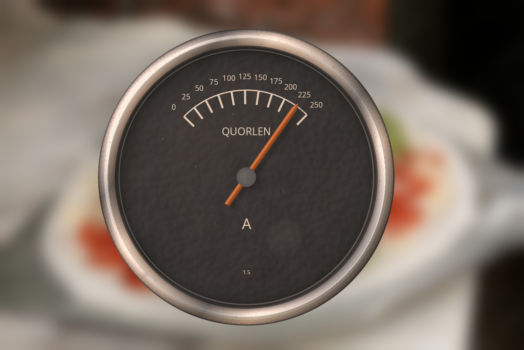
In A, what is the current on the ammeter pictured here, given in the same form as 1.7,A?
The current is 225,A
